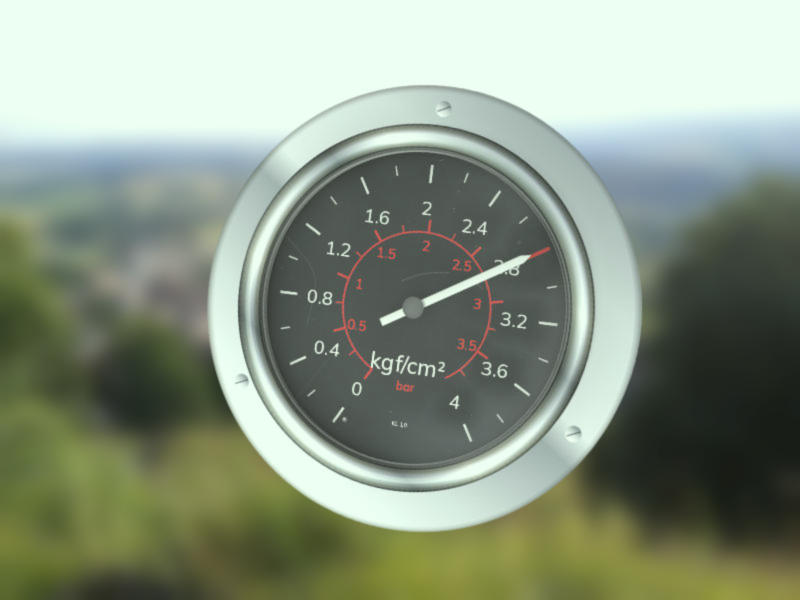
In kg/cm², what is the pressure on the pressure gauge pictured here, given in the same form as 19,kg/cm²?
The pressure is 2.8,kg/cm²
